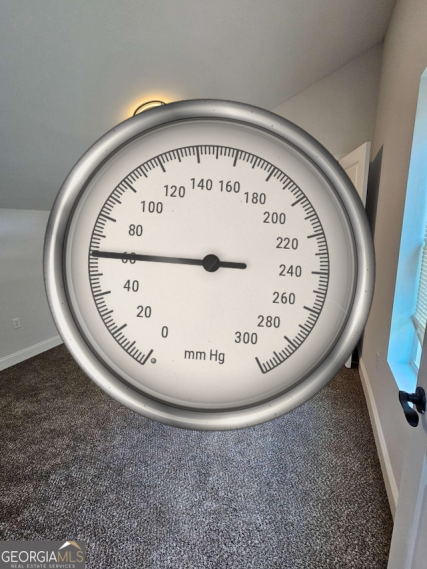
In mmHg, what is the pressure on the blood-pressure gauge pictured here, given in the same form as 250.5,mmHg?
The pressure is 60,mmHg
